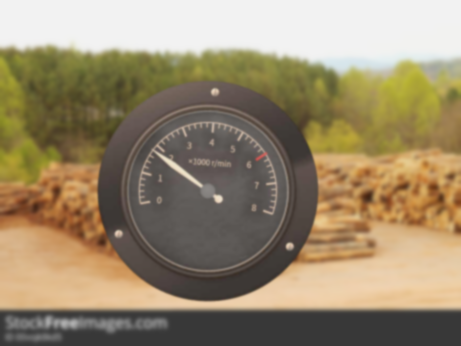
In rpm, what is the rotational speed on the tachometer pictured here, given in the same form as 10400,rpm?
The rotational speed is 1800,rpm
